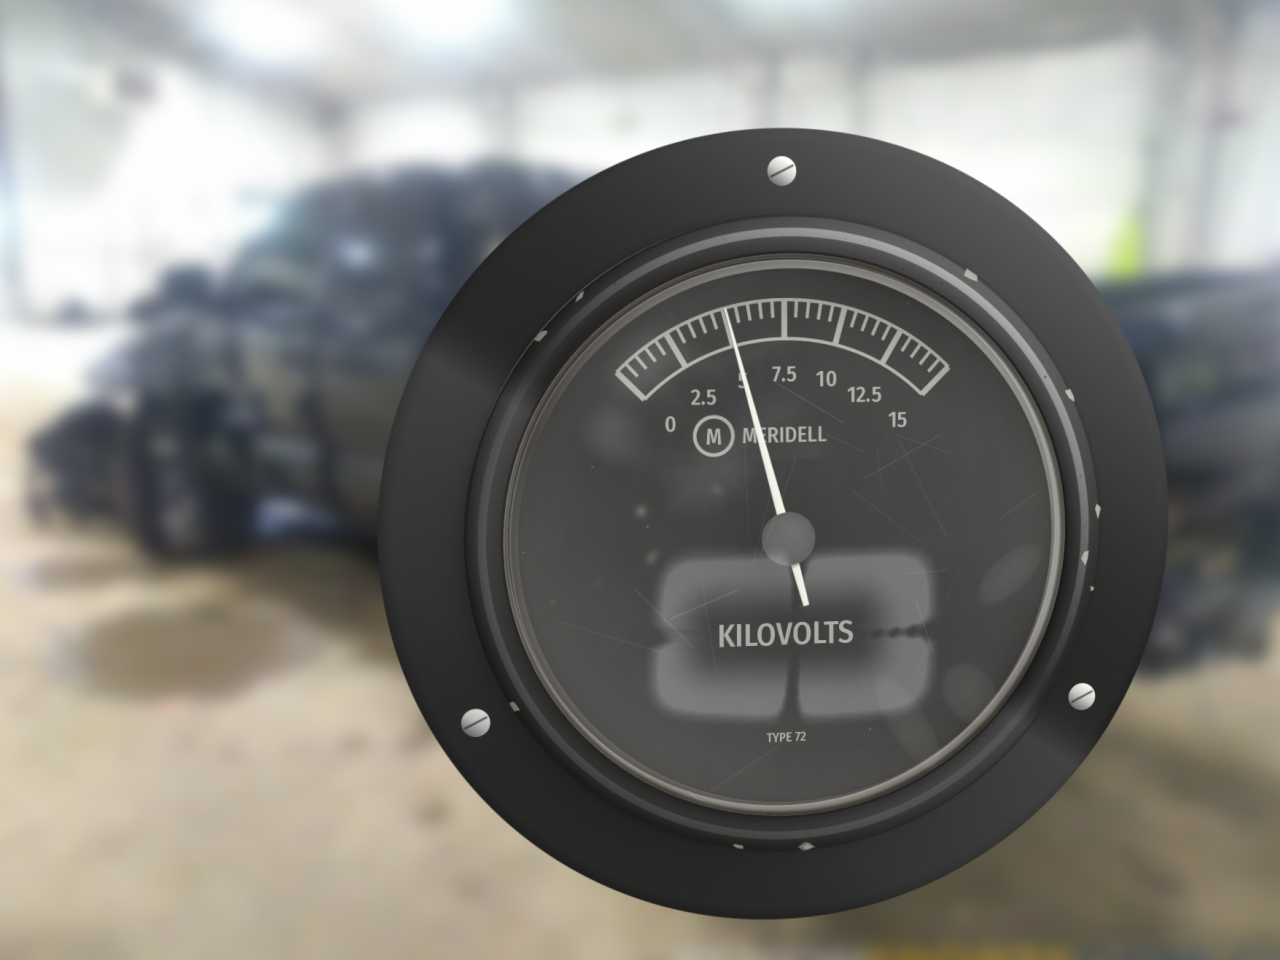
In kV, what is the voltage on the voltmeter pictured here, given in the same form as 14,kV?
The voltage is 5,kV
